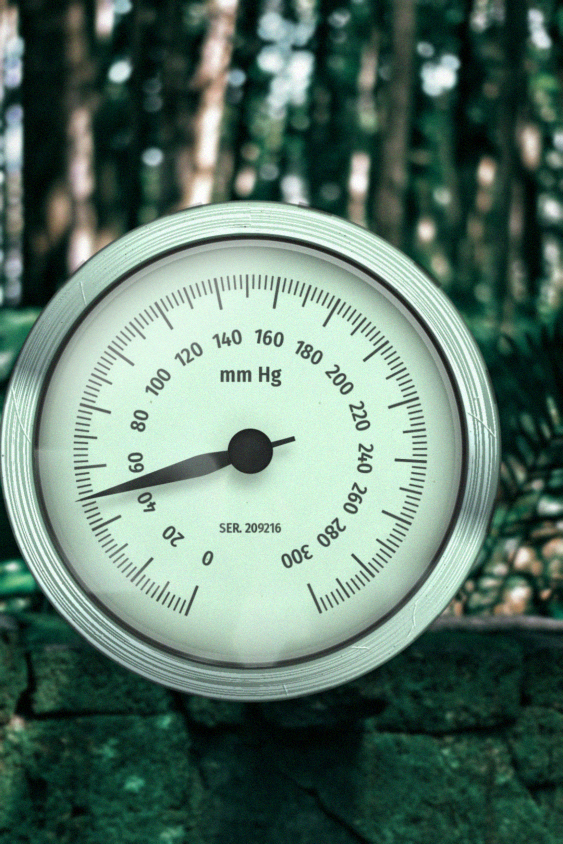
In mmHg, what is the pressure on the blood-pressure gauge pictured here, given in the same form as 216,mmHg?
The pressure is 50,mmHg
